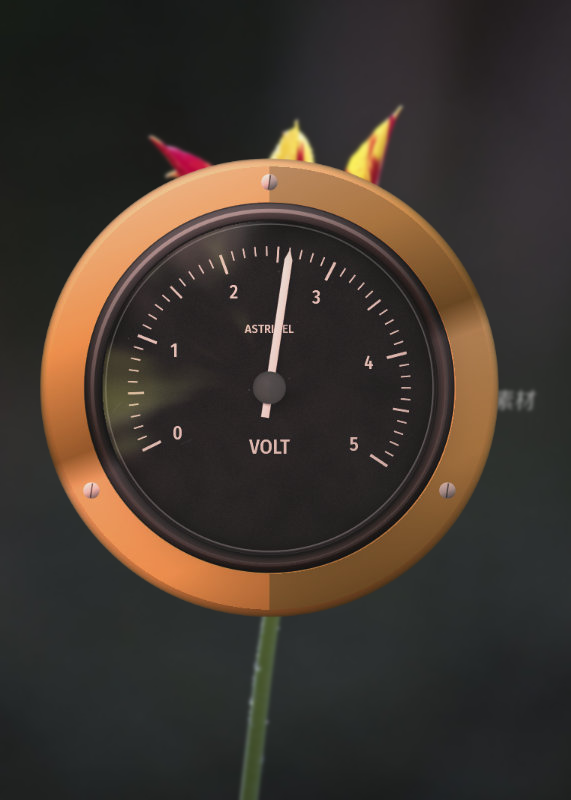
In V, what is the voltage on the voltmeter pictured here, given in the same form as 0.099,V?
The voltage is 2.6,V
